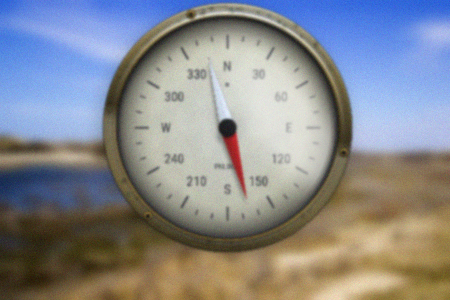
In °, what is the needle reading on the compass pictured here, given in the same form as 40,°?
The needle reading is 165,°
